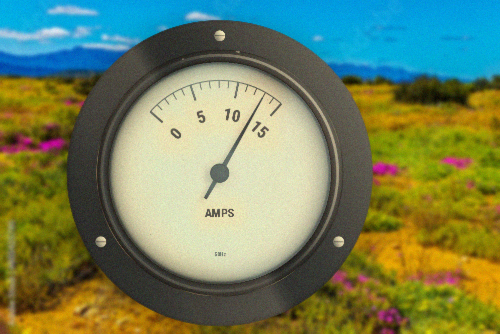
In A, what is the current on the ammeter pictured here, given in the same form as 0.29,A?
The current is 13,A
